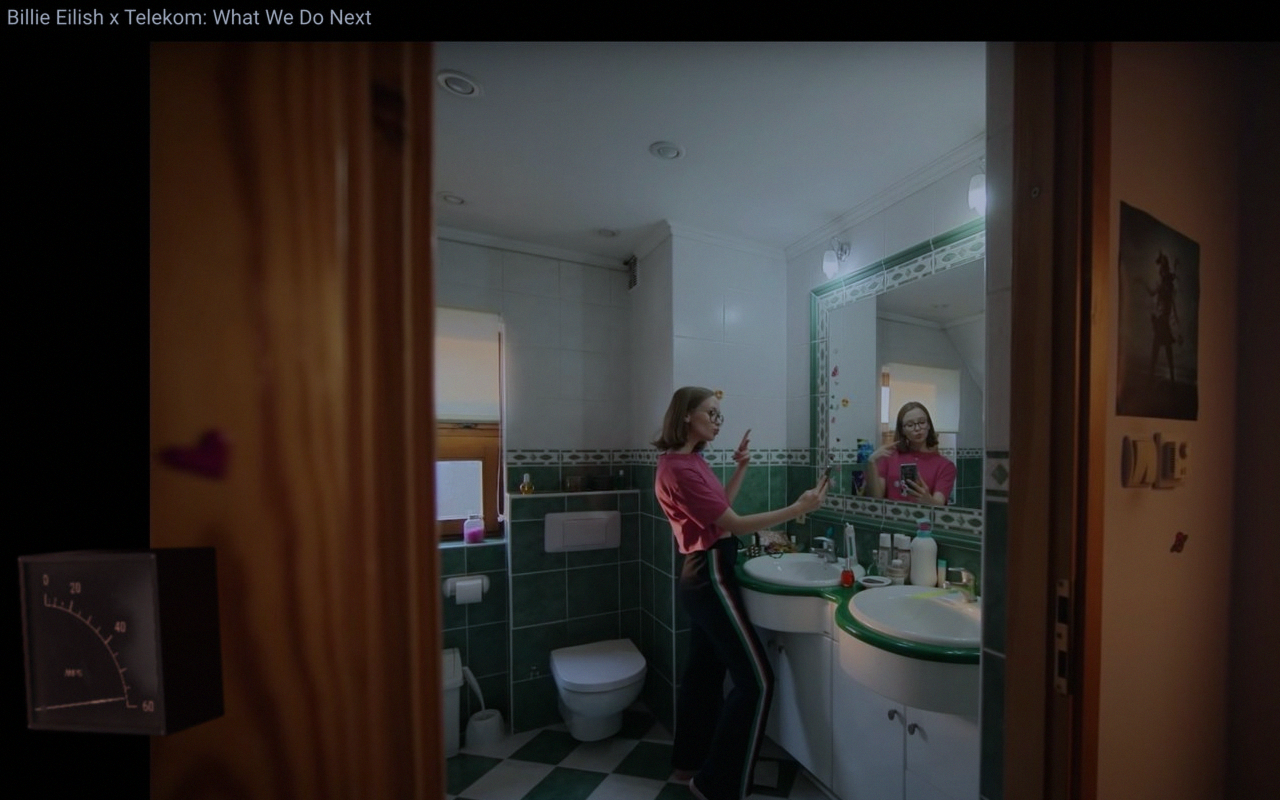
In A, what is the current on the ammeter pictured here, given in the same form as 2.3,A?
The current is 57.5,A
